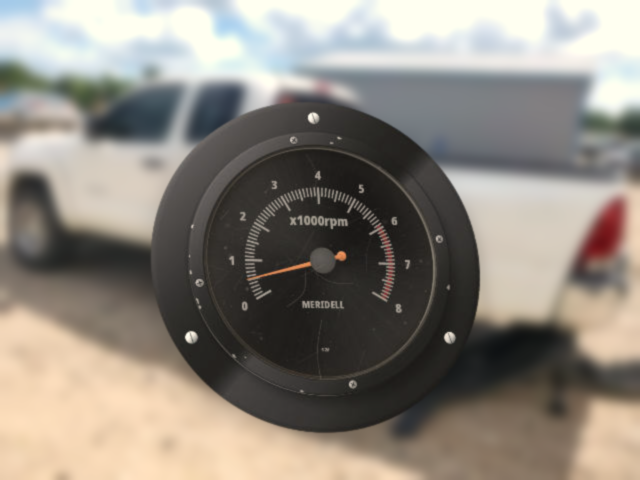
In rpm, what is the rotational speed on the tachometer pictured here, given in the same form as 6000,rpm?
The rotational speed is 500,rpm
